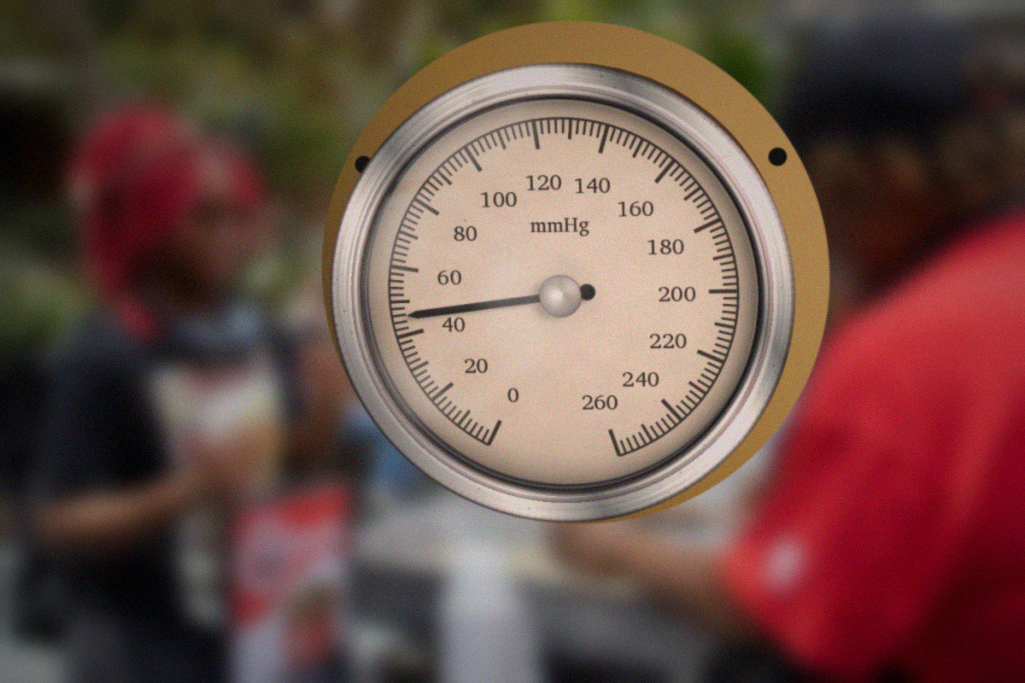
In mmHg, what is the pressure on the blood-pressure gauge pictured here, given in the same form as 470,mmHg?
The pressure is 46,mmHg
